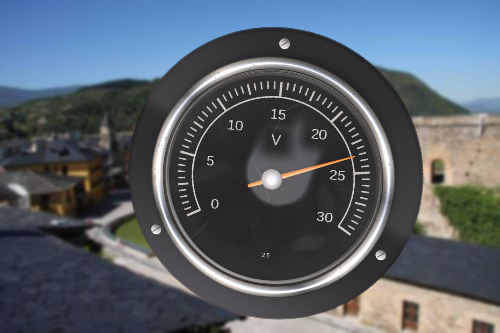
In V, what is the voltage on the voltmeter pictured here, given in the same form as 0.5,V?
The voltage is 23.5,V
